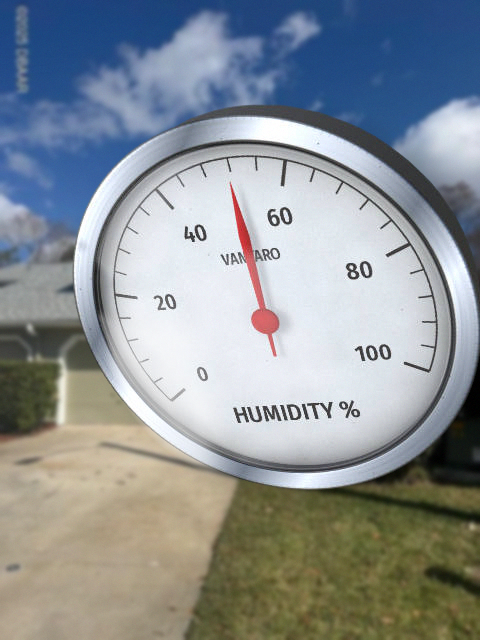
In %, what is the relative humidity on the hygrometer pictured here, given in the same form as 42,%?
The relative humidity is 52,%
